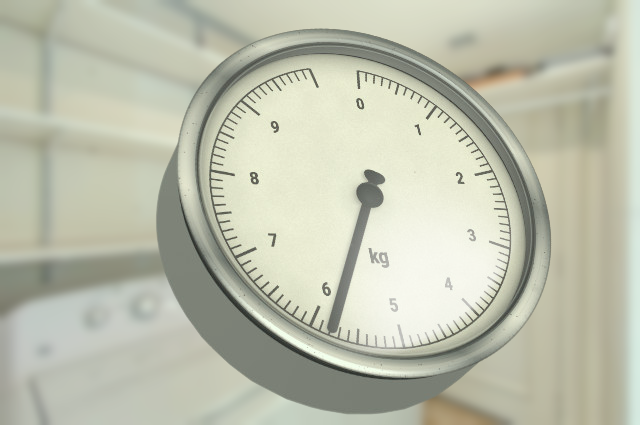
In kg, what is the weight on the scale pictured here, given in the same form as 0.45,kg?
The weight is 5.8,kg
